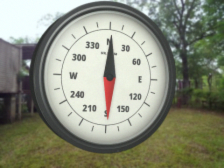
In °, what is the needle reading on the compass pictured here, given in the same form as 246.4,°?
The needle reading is 180,°
